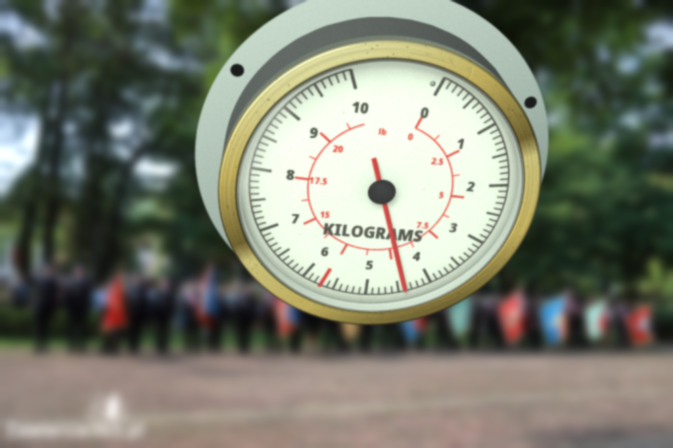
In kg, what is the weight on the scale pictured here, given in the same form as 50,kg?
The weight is 4.4,kg
